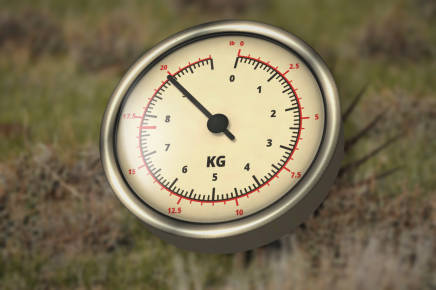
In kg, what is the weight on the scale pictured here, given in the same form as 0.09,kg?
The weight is 9,kg
